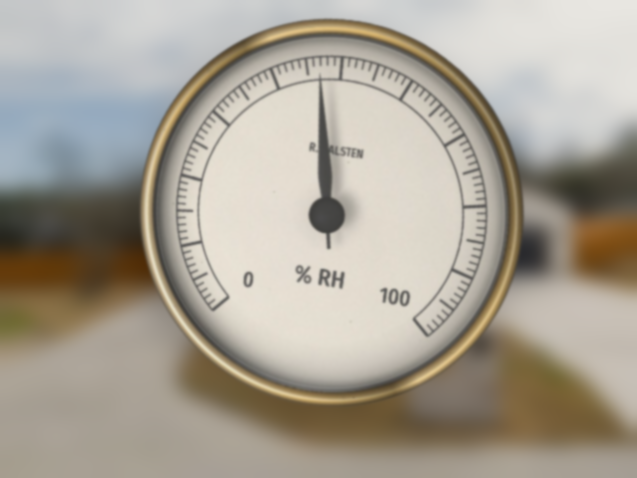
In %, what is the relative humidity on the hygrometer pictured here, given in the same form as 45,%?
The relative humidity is 47,%
